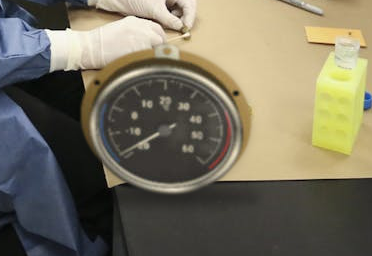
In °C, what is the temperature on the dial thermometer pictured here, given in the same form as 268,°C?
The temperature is -17.5,°C
